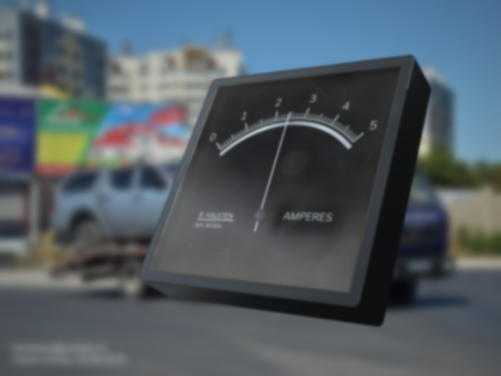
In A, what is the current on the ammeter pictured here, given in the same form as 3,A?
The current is 2.5,A
